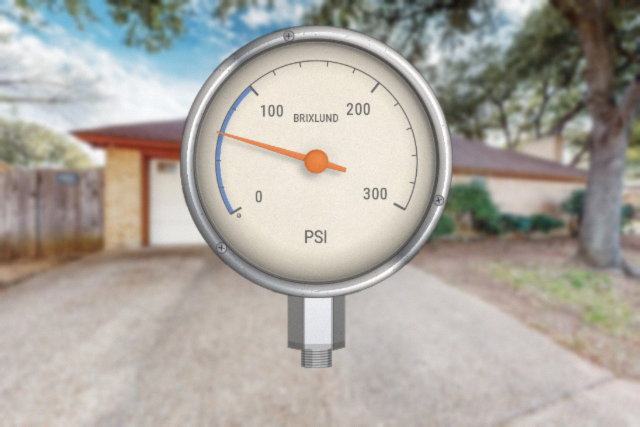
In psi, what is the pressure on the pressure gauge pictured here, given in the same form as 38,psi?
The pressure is 60,psi
